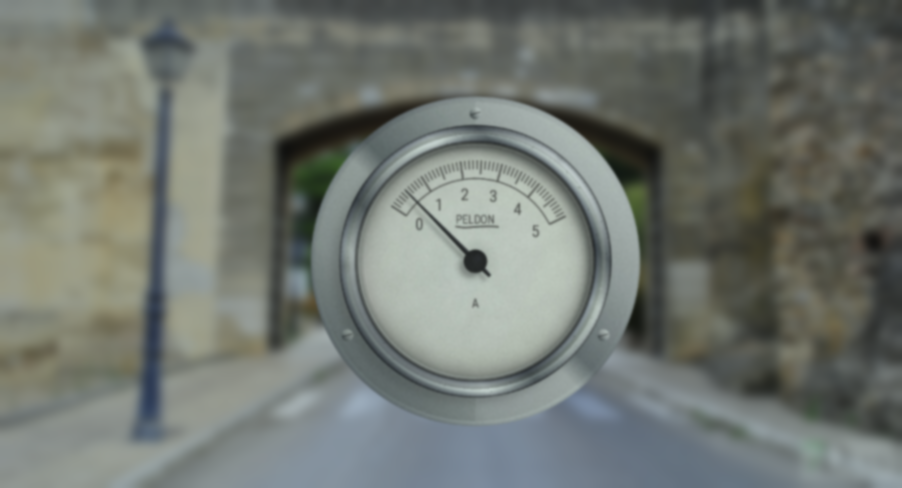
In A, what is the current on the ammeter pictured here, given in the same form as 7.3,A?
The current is 0.5,A
